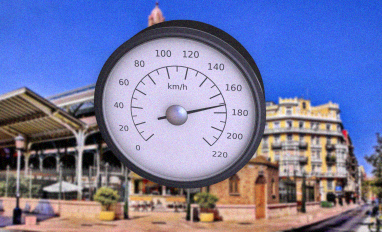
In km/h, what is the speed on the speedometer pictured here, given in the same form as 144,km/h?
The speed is 170,km/h
